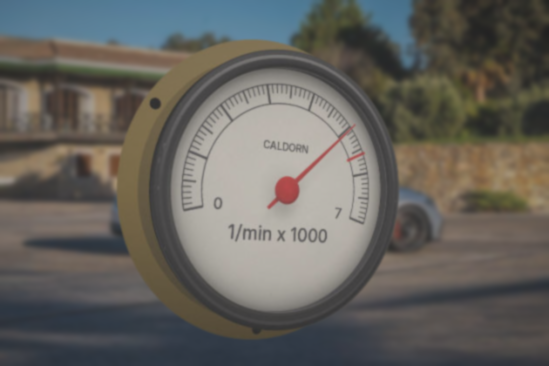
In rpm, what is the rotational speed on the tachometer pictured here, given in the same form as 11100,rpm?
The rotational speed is 5000,rpm
